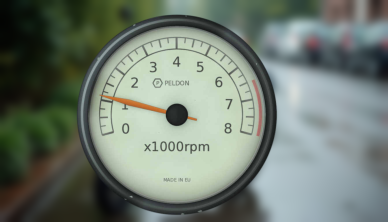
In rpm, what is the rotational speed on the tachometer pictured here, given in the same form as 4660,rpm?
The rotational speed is 1125,rpm
